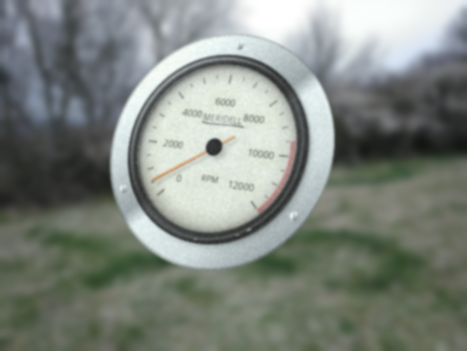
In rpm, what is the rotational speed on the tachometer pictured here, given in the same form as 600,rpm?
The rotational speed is 500,rpm
